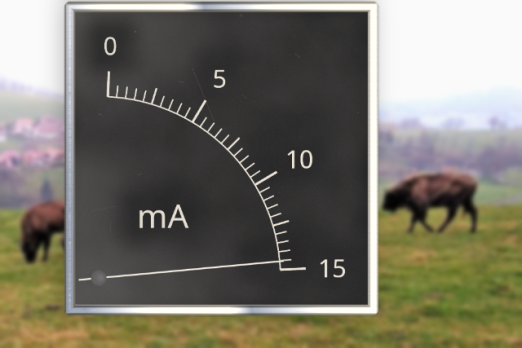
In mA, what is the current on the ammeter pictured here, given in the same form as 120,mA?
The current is 14.5,mA
